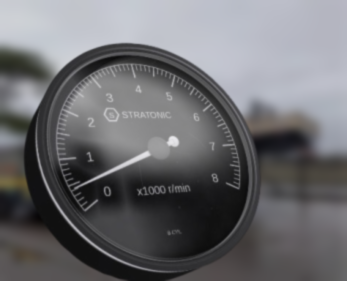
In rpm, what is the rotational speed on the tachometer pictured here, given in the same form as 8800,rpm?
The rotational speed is 400,rpm
